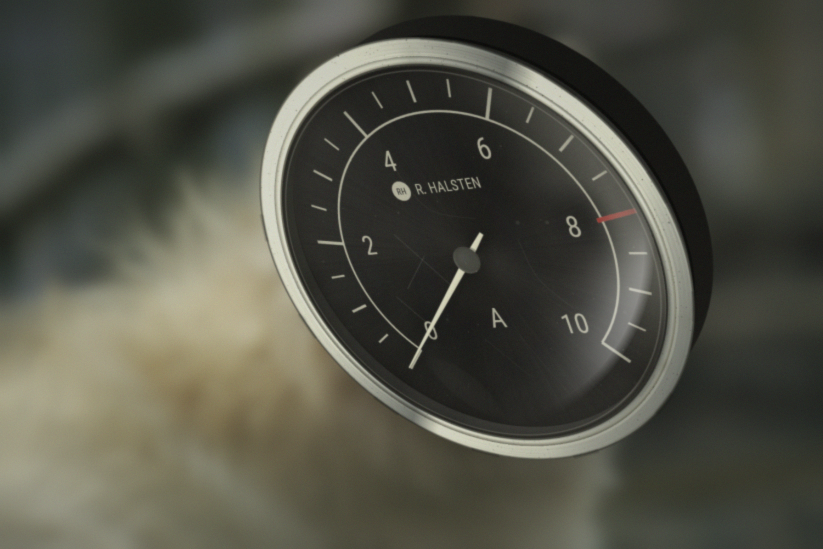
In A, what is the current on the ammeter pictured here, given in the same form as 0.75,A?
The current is 0,A
